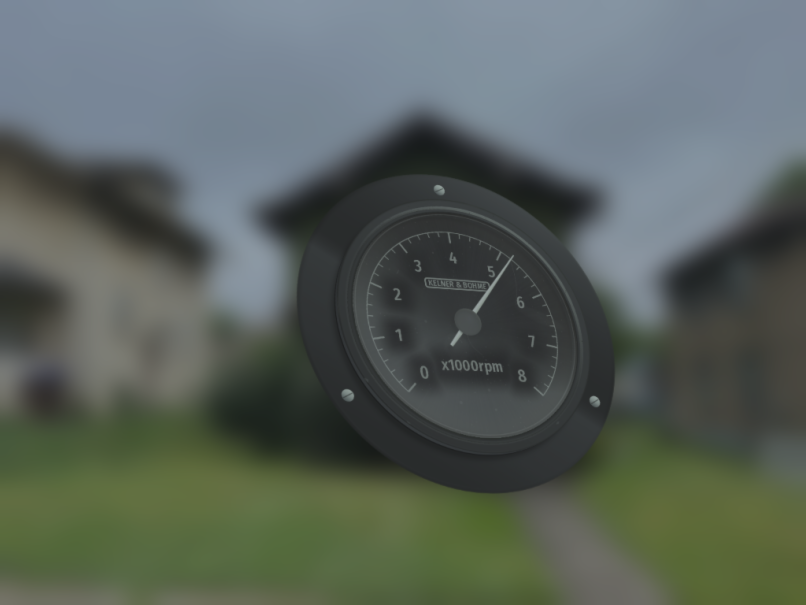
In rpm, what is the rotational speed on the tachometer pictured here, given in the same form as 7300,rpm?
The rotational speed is 5200,rpm
